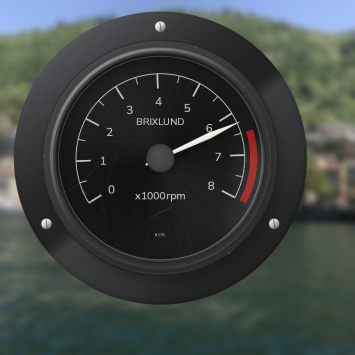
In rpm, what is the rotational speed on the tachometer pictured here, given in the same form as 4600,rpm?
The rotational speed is 6250,rpm
